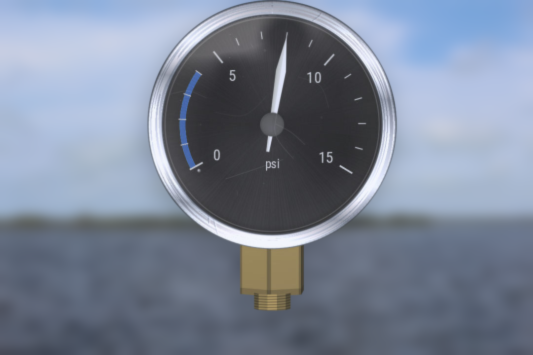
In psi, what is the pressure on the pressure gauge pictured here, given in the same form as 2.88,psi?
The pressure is 8,psi
